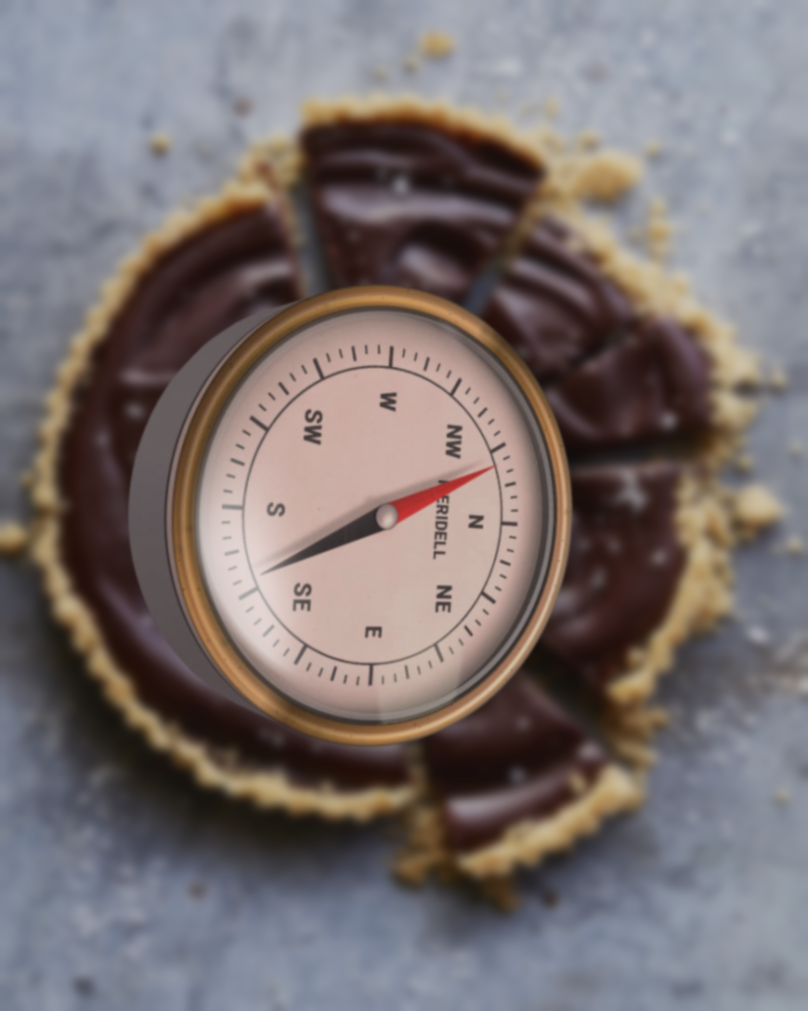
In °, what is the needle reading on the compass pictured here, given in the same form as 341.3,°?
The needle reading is 335,°
